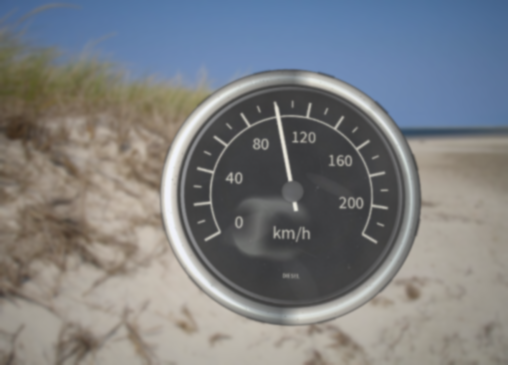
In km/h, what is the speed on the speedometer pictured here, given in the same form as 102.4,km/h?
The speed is 100,km/h
